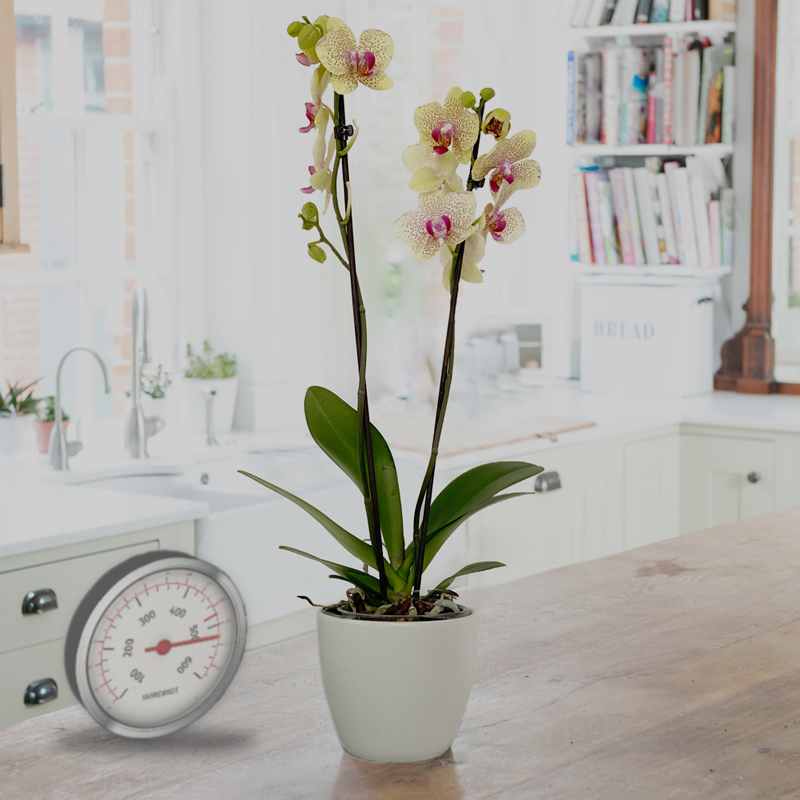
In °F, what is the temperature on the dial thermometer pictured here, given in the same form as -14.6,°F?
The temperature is 520,°F
